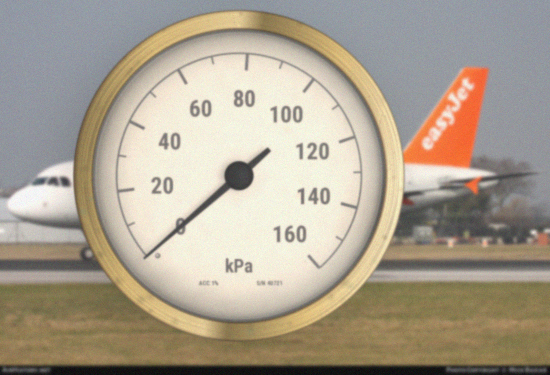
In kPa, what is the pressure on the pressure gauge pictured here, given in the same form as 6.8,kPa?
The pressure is 0,kPa
